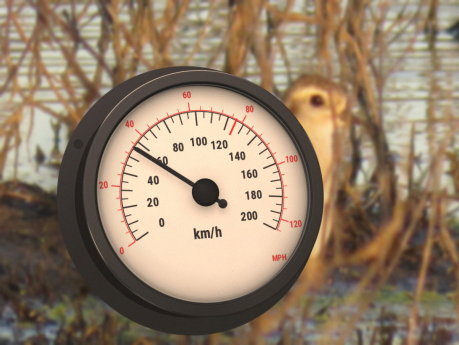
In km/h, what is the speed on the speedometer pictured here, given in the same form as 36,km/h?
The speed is 55,km/h
